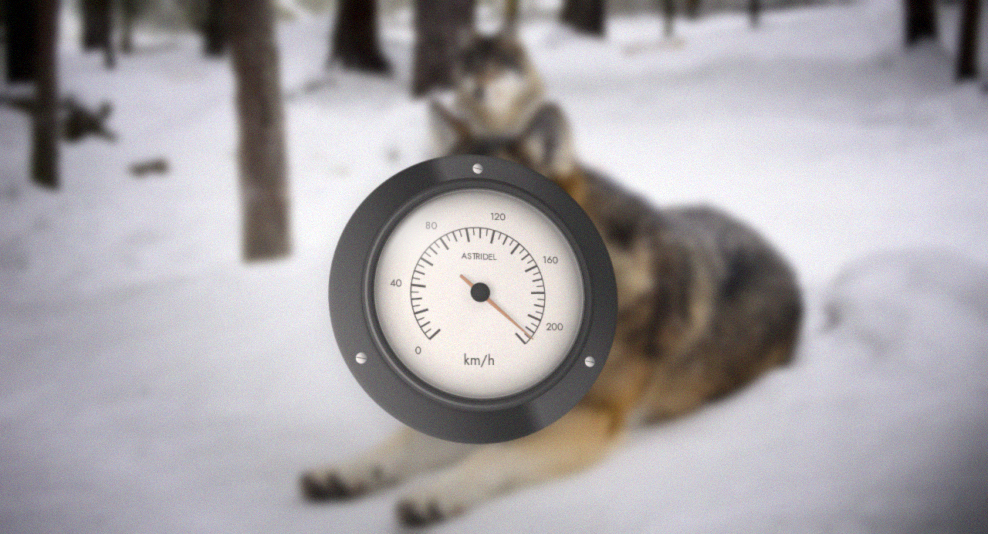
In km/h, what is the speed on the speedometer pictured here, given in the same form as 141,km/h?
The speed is 215,km/h
